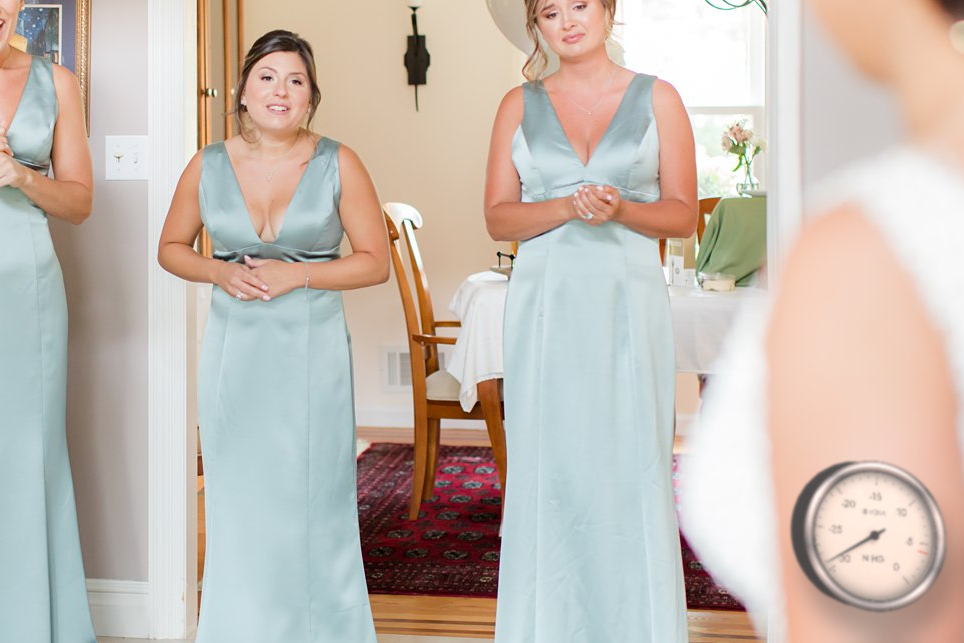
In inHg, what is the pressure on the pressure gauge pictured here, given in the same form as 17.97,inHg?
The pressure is -29,inHg
